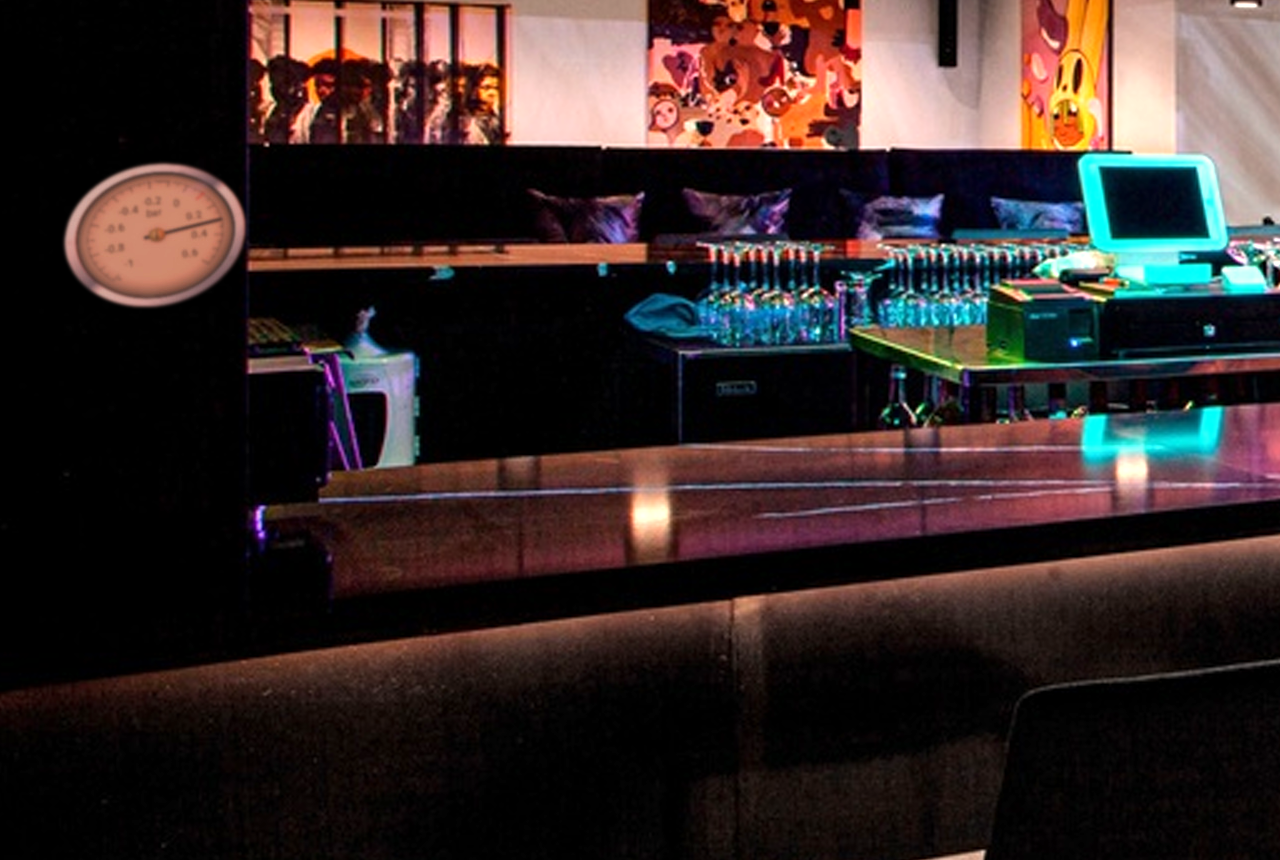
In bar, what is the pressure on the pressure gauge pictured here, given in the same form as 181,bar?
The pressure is 0.3,bar
